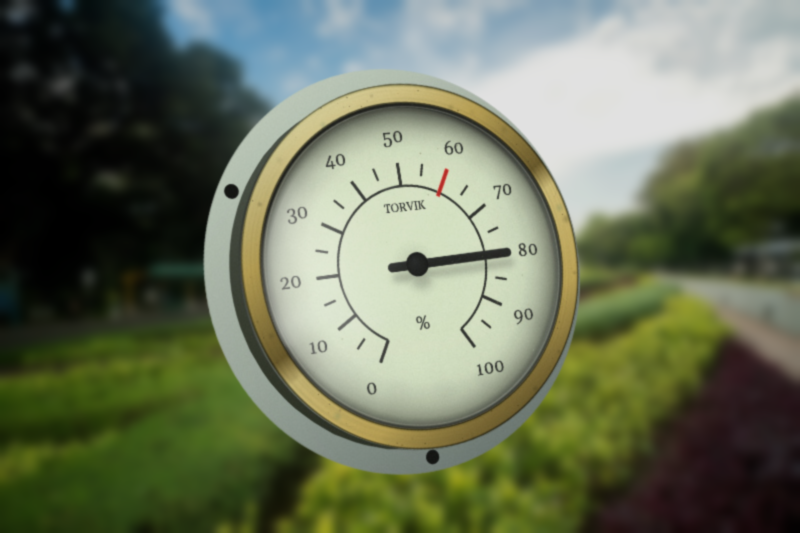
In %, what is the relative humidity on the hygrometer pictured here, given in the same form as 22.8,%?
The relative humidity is 80,%
